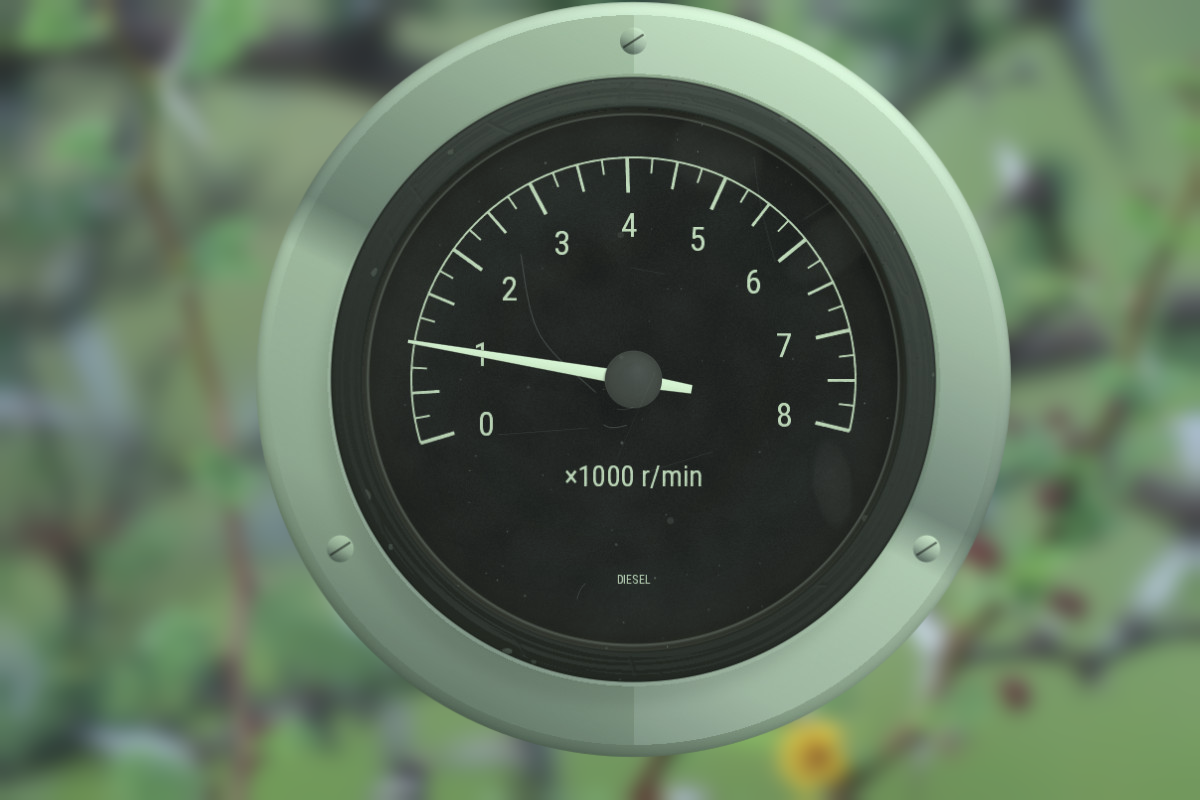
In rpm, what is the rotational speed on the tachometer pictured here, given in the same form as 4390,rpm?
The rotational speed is 1000,rpm
